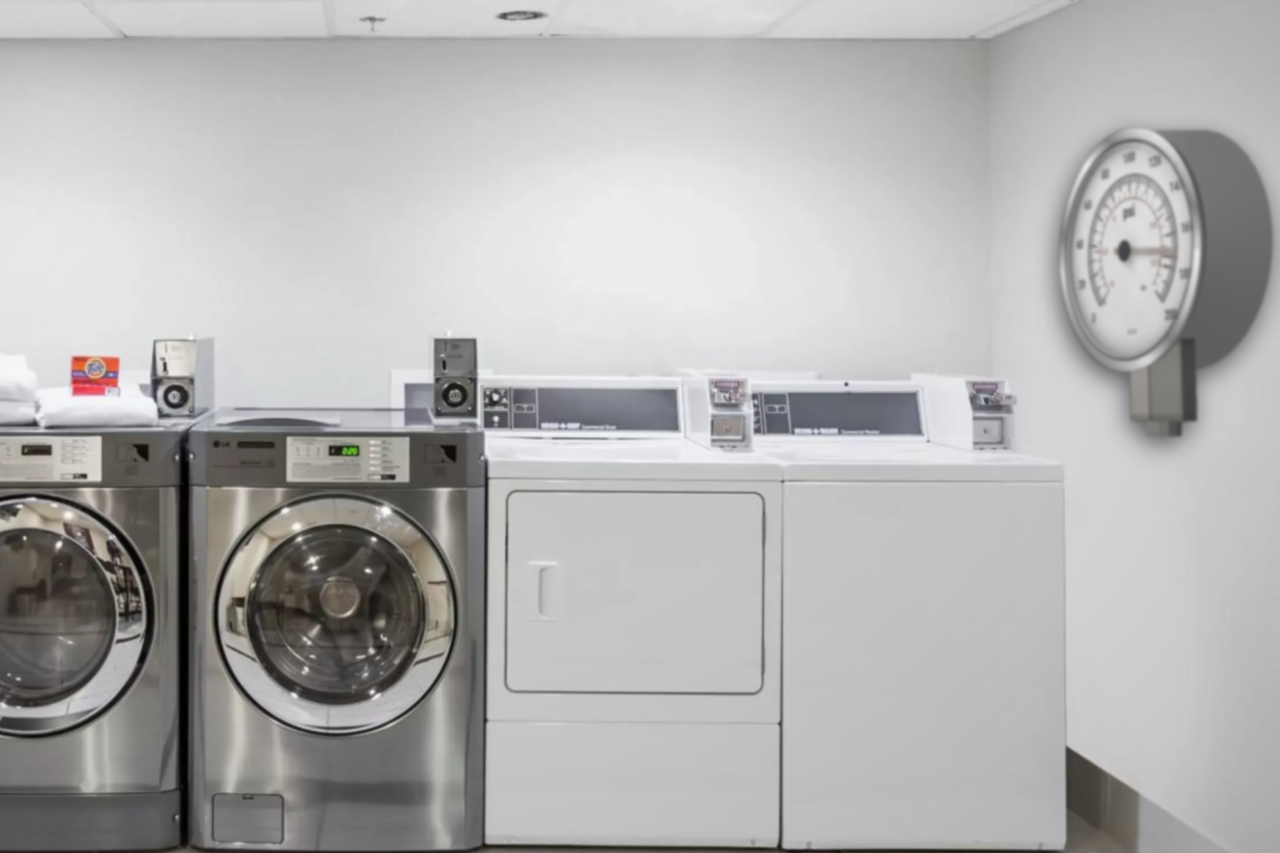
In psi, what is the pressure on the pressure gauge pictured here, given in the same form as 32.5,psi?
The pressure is 170,psi
